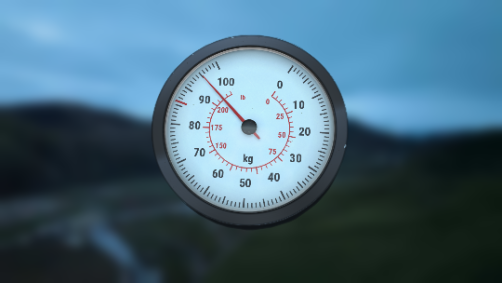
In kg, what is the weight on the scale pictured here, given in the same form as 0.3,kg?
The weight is 95,kg
